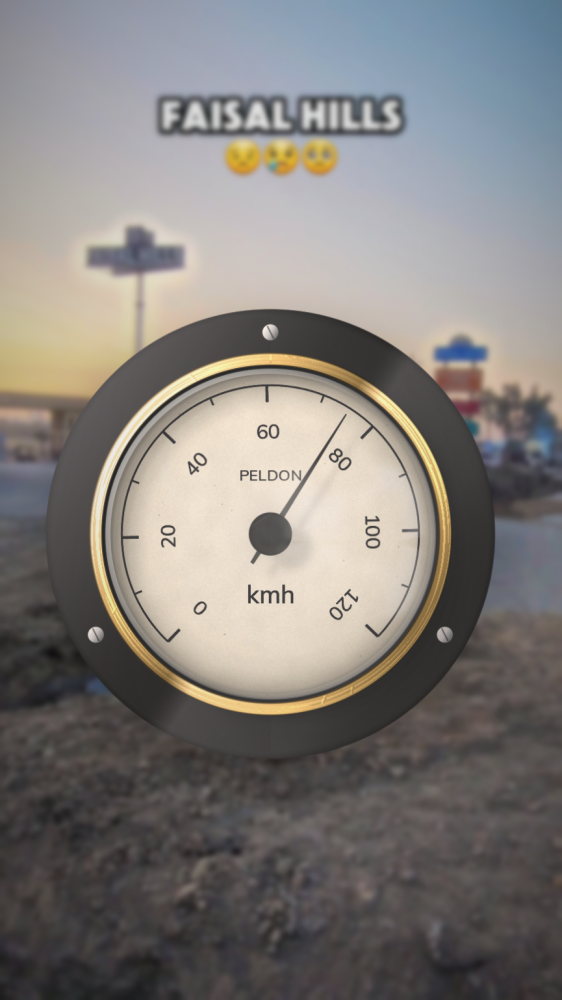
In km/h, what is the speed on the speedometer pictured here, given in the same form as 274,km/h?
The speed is 75,km/h
